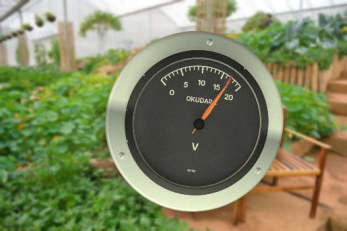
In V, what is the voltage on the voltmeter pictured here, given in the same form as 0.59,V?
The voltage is 17,V
